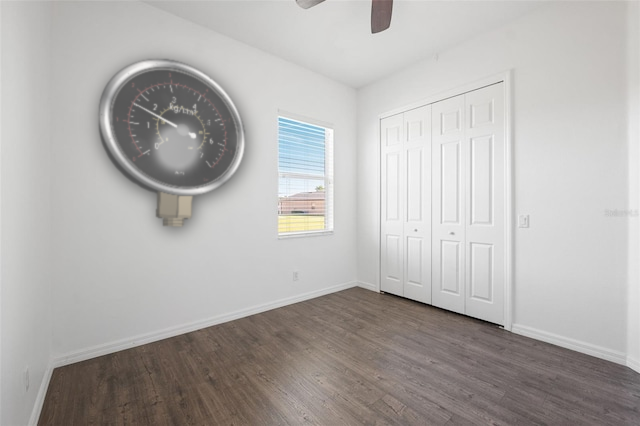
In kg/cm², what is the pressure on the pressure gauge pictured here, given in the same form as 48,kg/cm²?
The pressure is 1.6,kg/cm²
